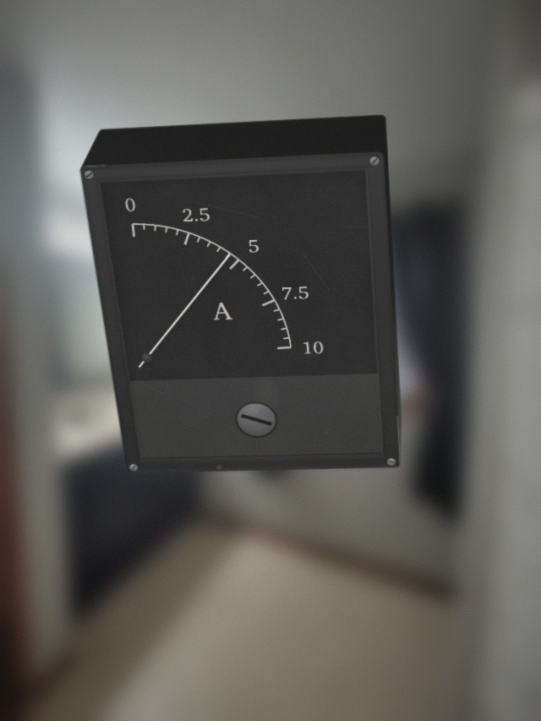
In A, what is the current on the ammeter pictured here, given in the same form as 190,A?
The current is 4.5,A
